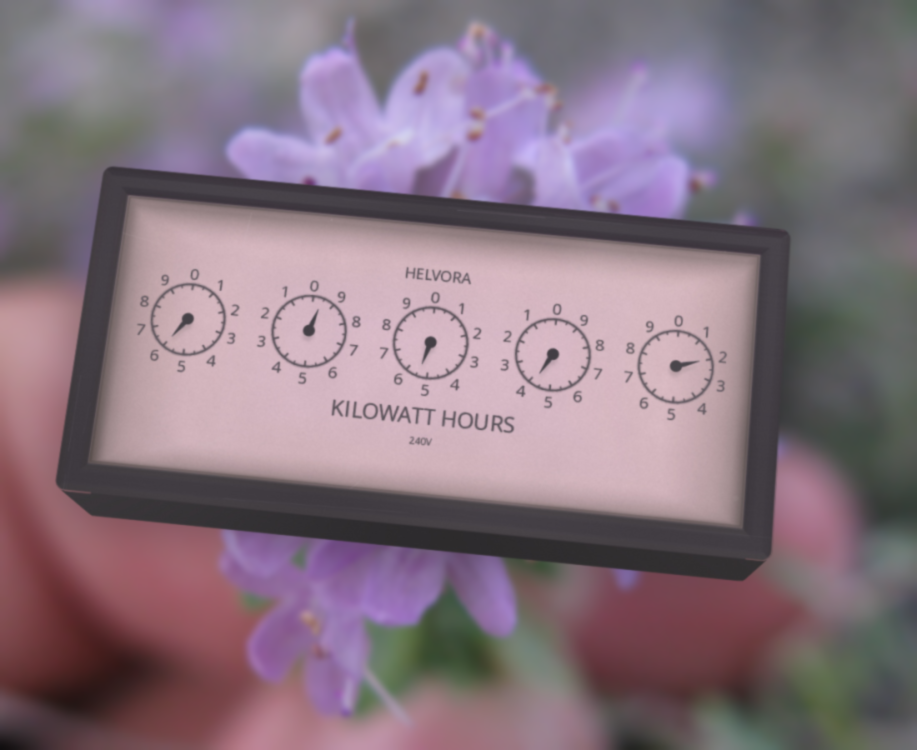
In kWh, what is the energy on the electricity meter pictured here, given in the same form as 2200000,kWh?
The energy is 59542,kWh
